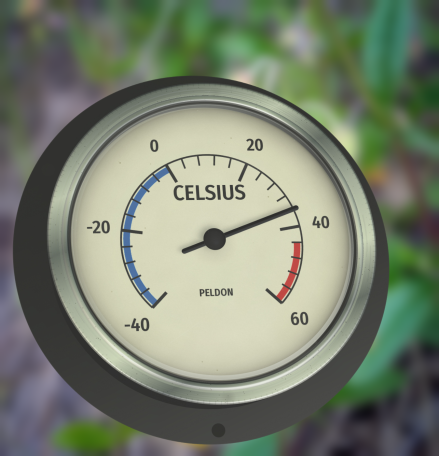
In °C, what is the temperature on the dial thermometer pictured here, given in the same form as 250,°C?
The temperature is 36,°C
